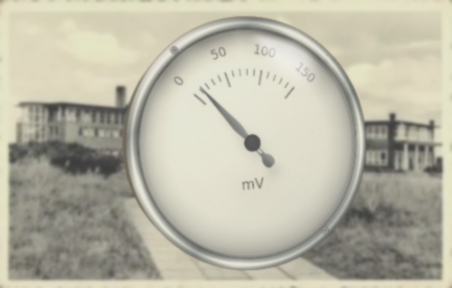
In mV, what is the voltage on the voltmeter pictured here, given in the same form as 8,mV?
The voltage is 10,mV
